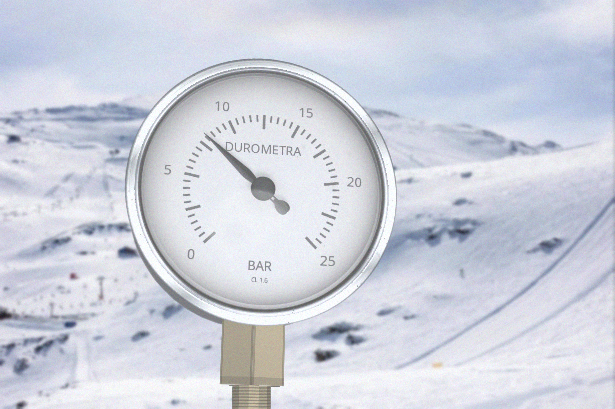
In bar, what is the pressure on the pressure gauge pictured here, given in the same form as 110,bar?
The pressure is 8,bar
